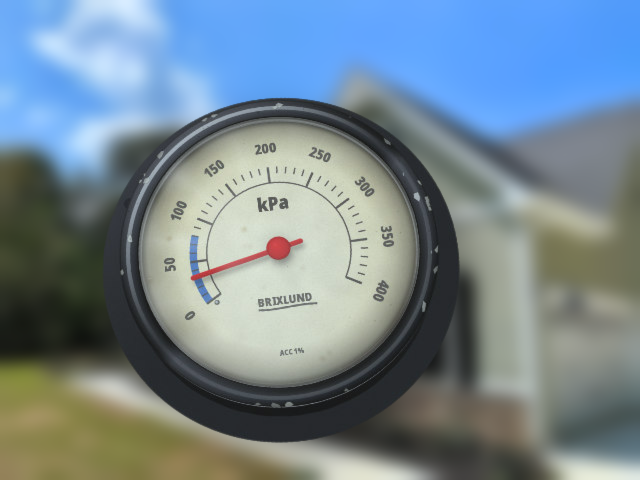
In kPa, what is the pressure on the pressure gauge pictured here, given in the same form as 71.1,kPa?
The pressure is 30,kPa
